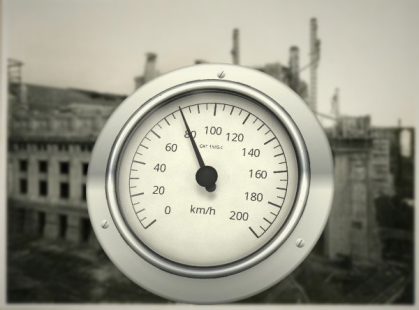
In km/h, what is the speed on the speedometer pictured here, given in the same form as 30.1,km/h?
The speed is 80,km/h
